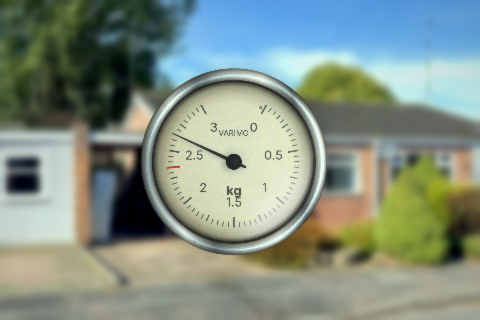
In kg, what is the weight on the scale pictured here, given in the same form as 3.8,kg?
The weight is 2.65,kg
